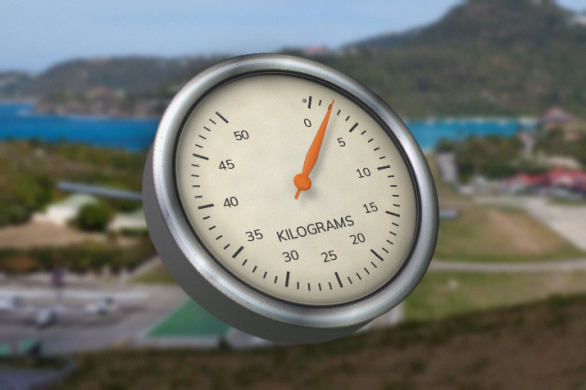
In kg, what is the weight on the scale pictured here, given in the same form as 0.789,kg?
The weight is 2,kg
